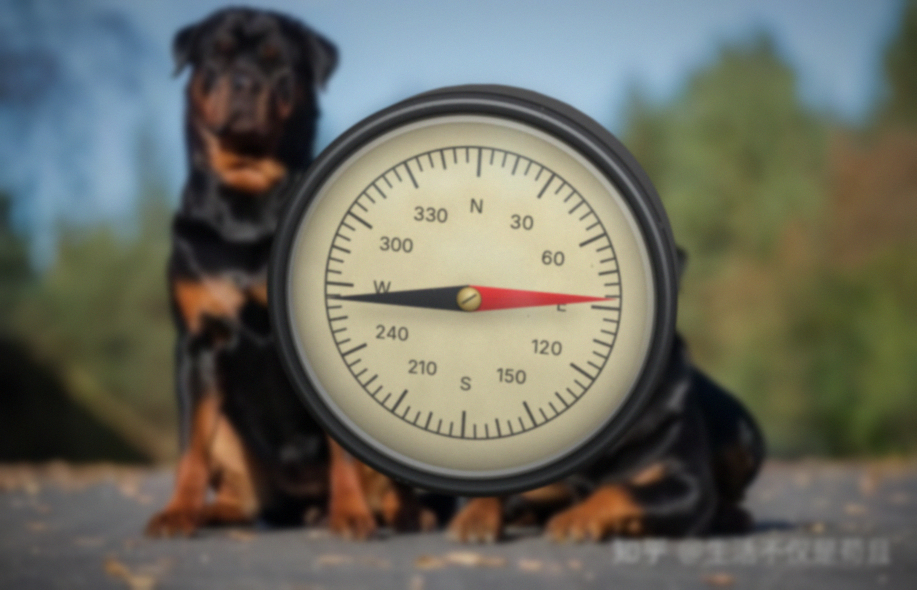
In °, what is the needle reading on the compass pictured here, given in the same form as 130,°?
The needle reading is 85,°
